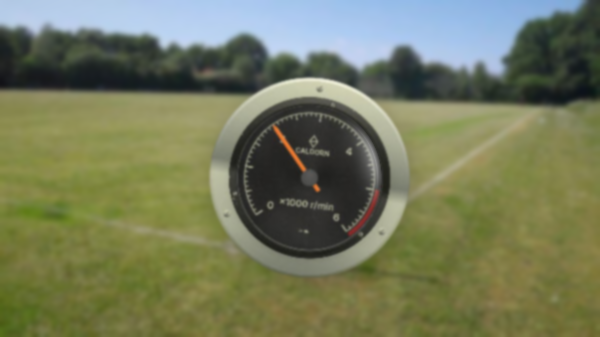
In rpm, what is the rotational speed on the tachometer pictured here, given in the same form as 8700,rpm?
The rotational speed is 2000,rpm
